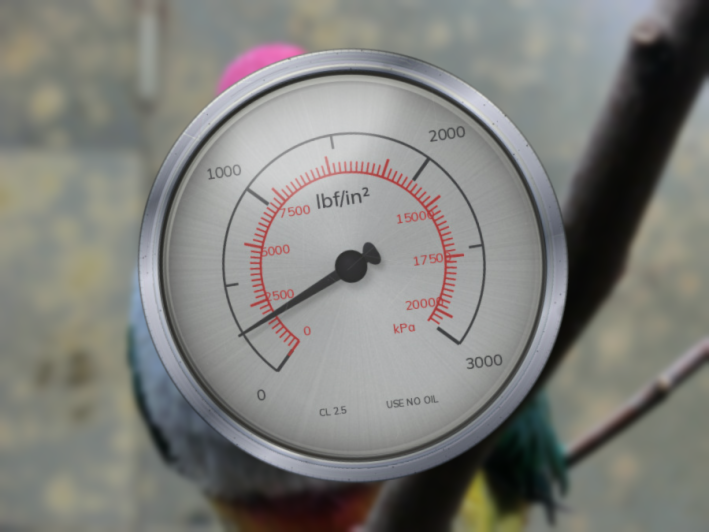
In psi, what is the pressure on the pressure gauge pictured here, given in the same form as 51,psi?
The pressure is 250,psi
